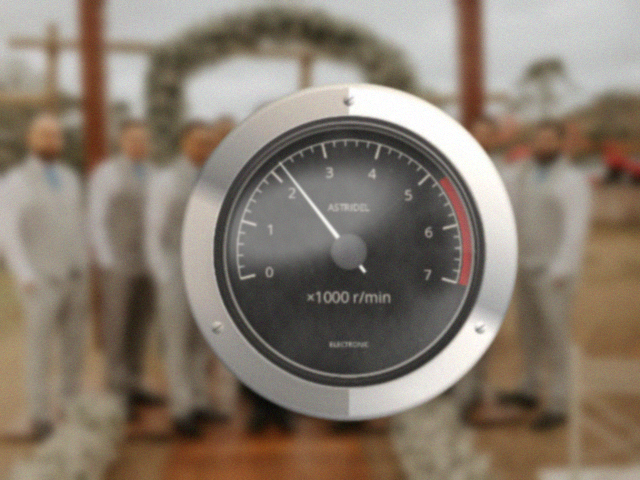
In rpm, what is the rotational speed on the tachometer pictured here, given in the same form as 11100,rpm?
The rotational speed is 2200,rpm
